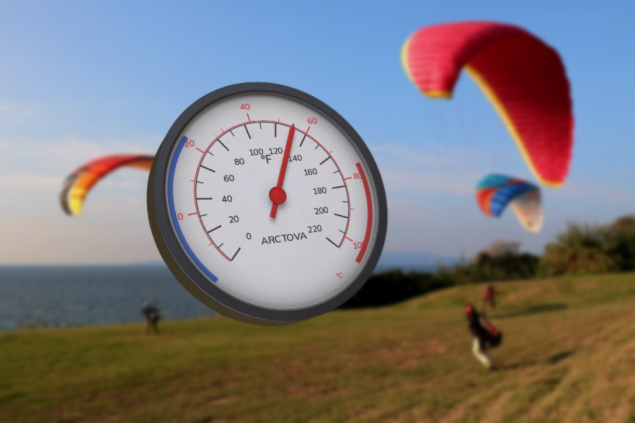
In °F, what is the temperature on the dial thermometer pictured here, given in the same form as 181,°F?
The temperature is 130,°F
